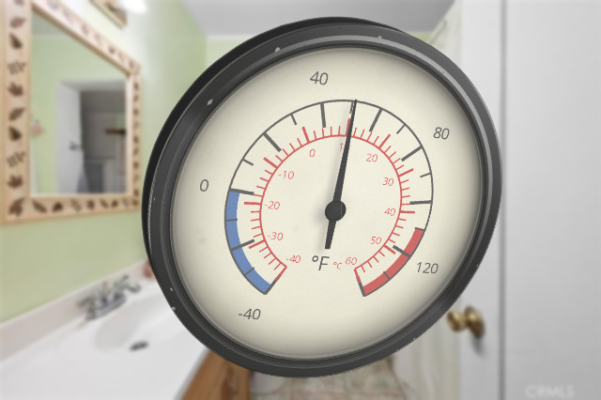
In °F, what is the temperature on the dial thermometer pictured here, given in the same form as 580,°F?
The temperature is 50,°F
